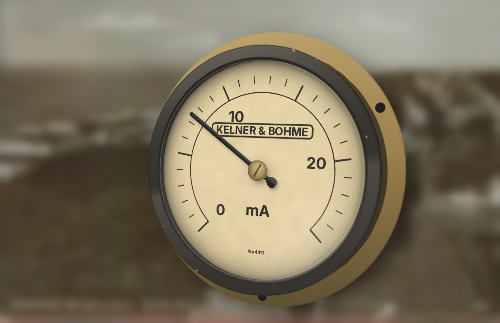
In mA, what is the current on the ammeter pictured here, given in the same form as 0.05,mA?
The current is 7.5,mA
